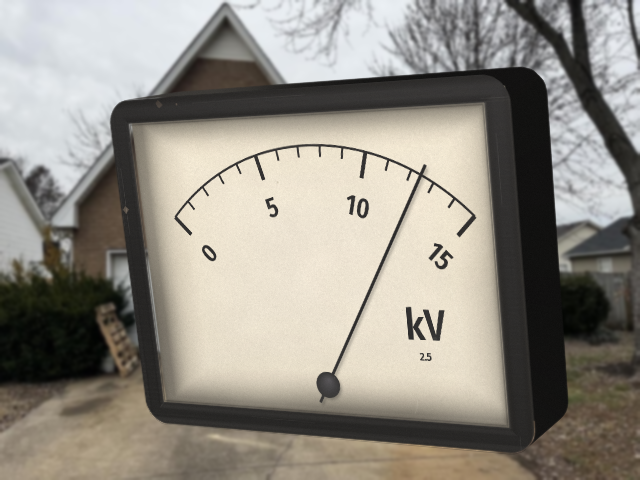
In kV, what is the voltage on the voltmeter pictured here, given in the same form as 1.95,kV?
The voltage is 12.5,kV
